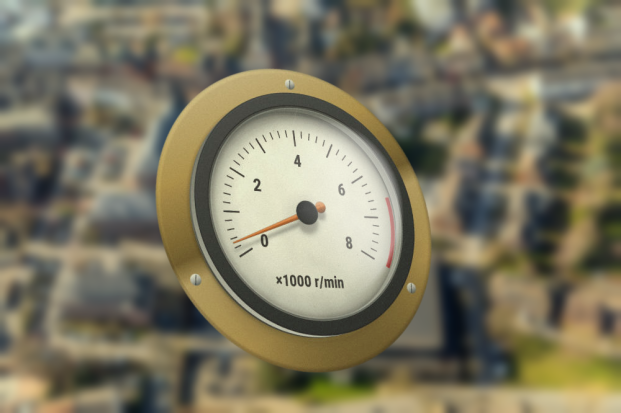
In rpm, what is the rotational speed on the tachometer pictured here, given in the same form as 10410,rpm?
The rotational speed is 300,rpm
